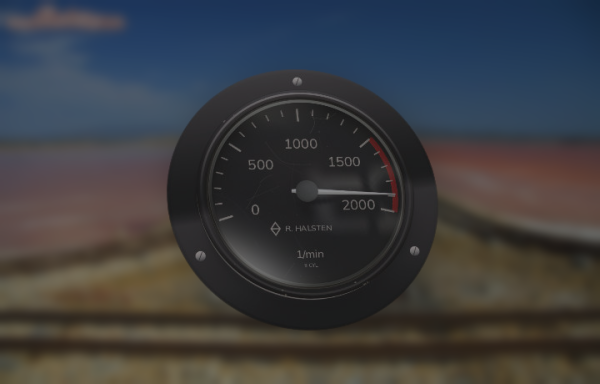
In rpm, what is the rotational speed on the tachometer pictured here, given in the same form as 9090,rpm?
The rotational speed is 1900,rpm
